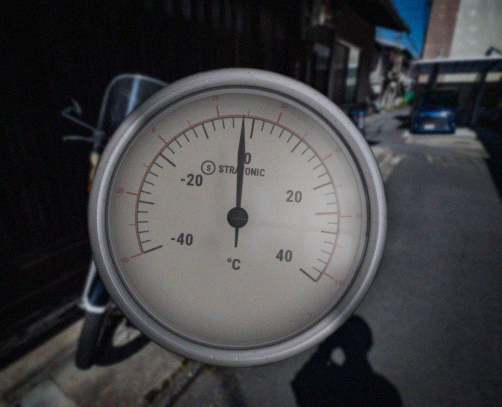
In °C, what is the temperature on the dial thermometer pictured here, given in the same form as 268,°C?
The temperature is -2,°C
